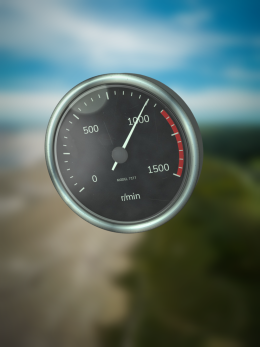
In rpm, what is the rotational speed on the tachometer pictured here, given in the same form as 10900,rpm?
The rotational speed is 1000,rpm
